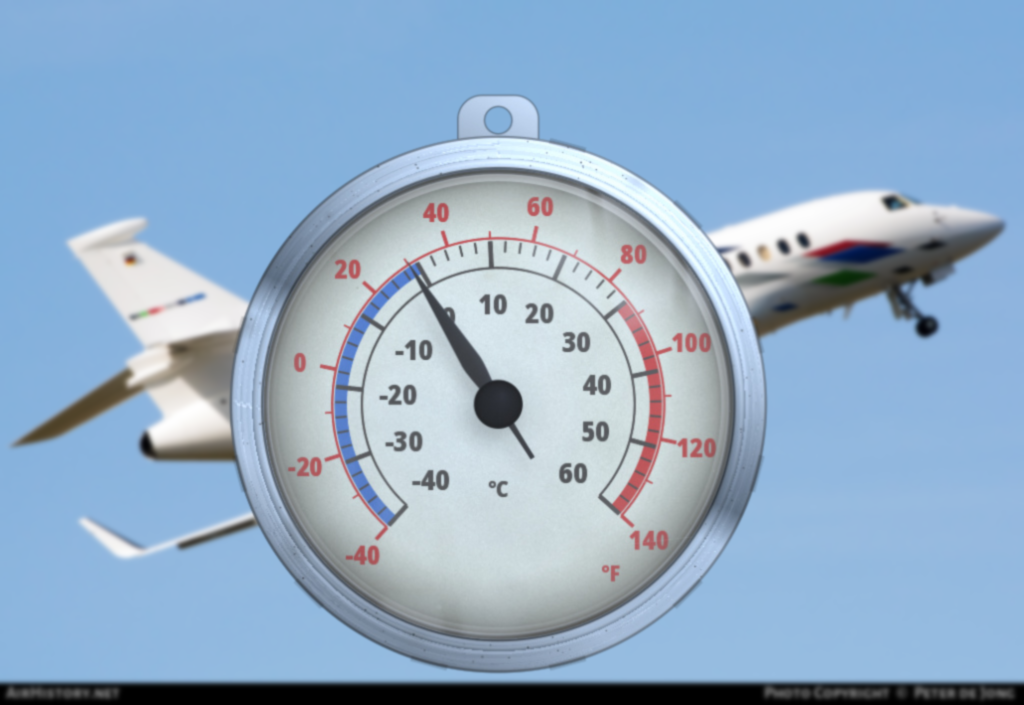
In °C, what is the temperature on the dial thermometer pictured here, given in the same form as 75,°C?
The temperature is -1,°C
